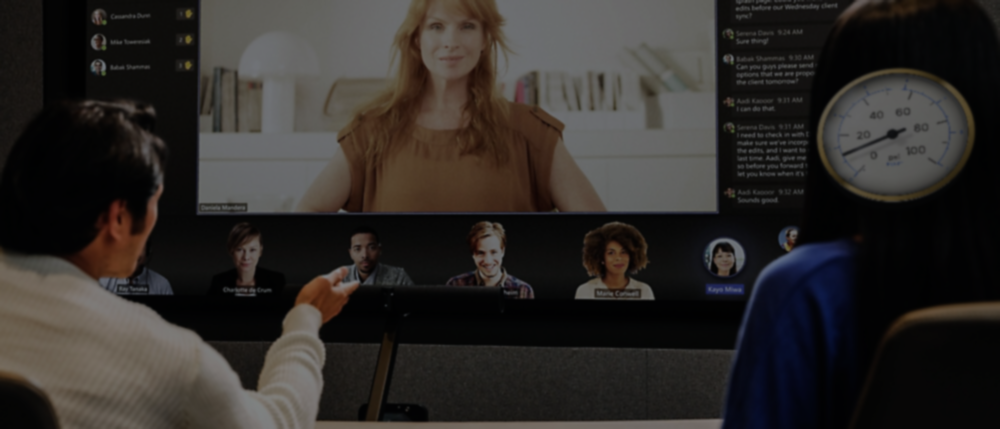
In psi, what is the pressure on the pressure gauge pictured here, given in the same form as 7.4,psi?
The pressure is 10,psi
